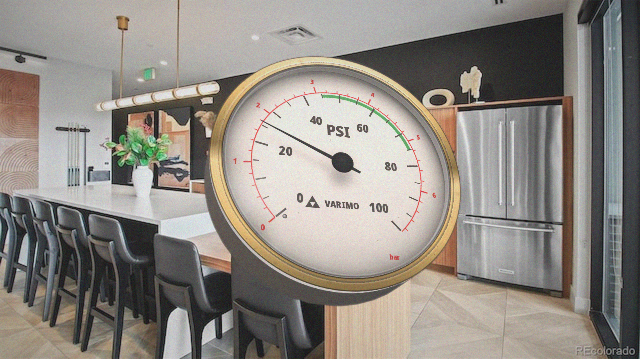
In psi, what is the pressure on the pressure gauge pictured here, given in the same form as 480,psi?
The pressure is 25,psi
